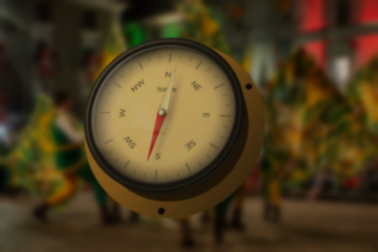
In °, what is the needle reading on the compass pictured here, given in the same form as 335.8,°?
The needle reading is 190,°
